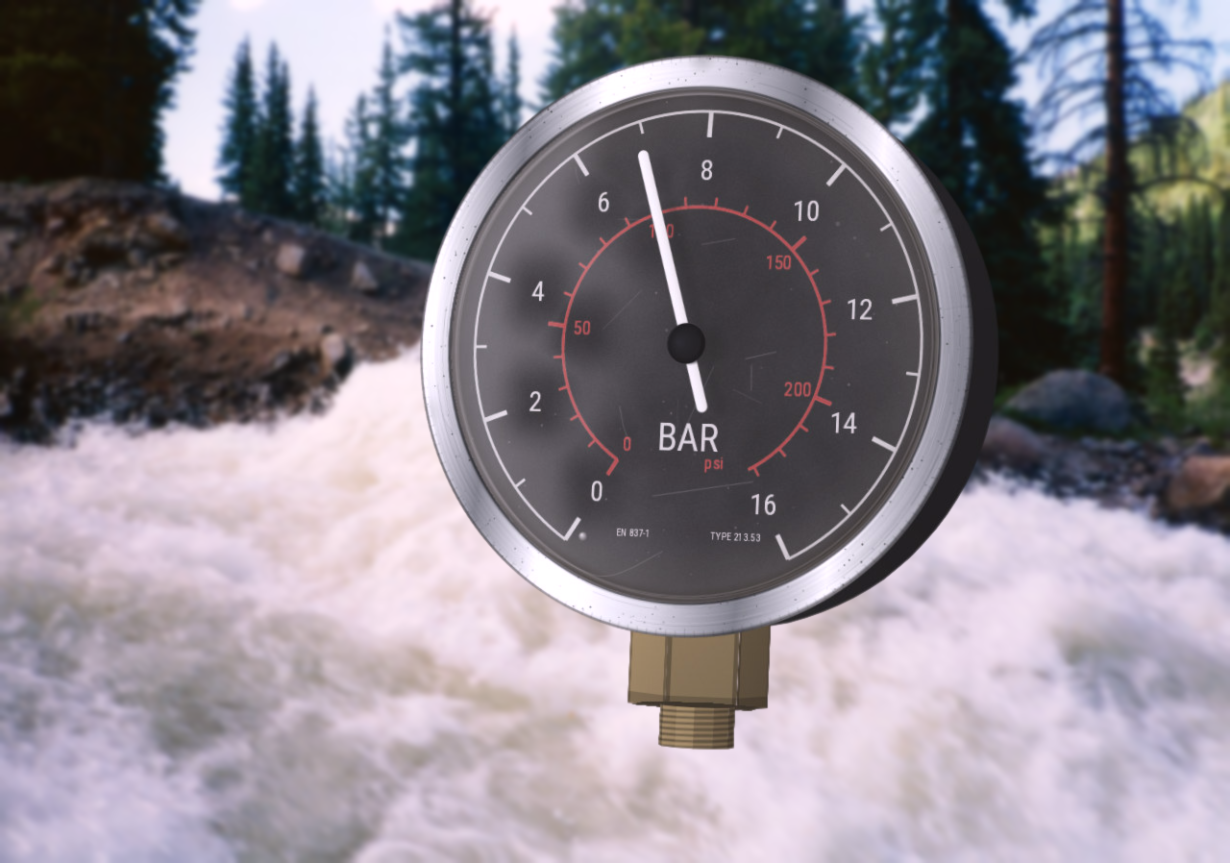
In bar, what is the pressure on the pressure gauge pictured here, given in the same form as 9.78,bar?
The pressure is 7,bar
